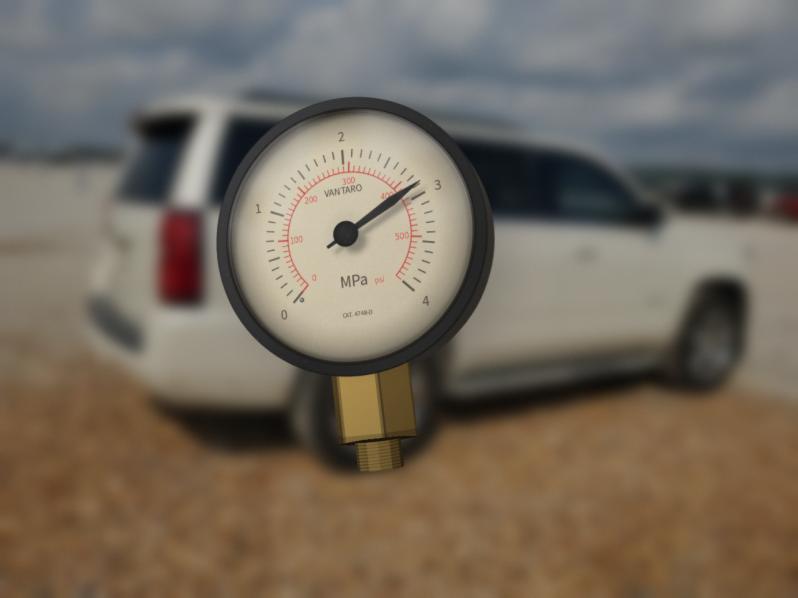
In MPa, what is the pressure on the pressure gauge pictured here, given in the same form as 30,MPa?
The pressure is 2.9,MPa
